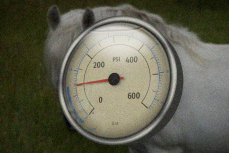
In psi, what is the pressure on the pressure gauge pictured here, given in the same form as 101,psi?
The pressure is 100,psi
